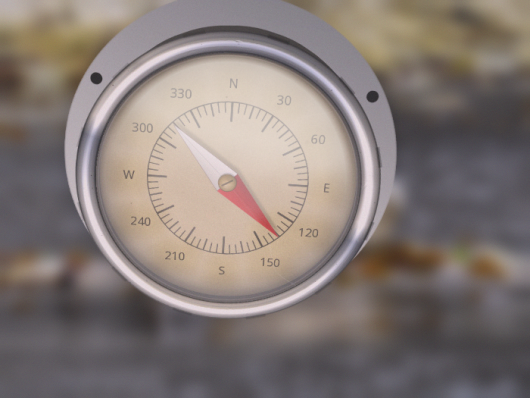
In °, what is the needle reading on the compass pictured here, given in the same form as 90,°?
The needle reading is 135,°
